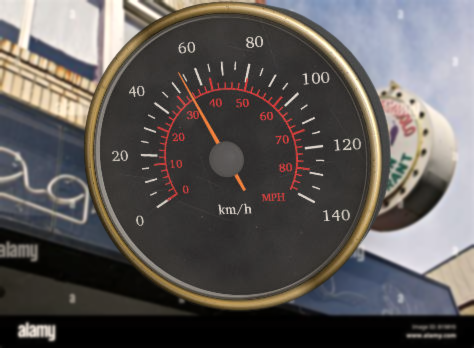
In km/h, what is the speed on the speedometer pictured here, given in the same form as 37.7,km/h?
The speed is 55,km/h
